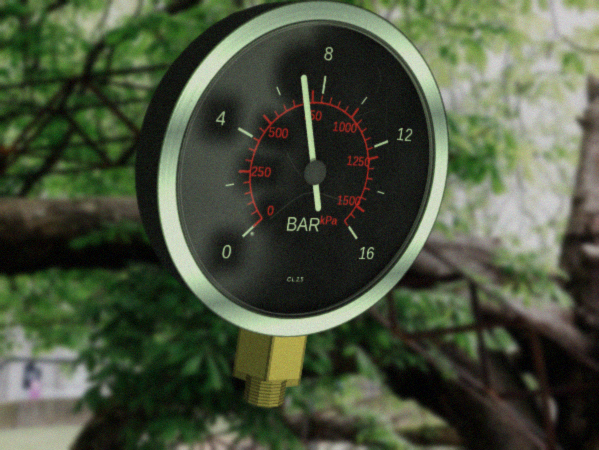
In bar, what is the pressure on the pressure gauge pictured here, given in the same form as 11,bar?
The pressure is 7,bar
